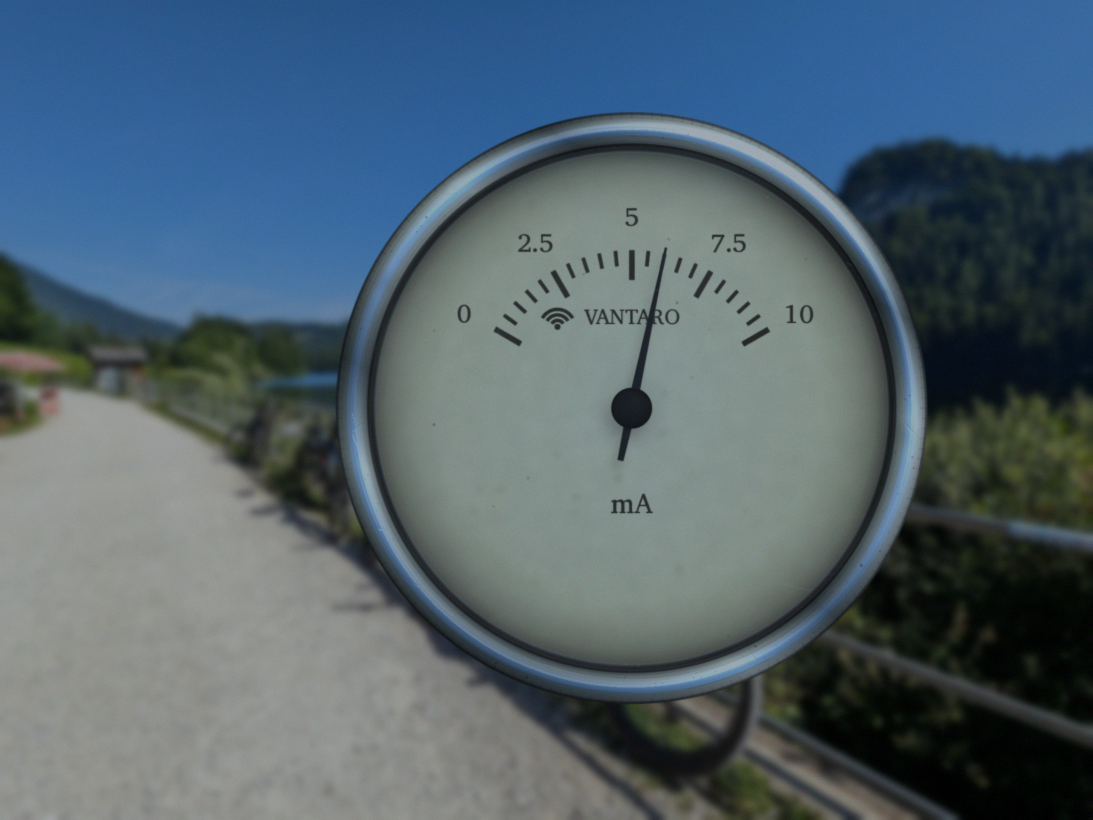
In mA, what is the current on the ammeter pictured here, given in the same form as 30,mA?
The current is 6,mA
